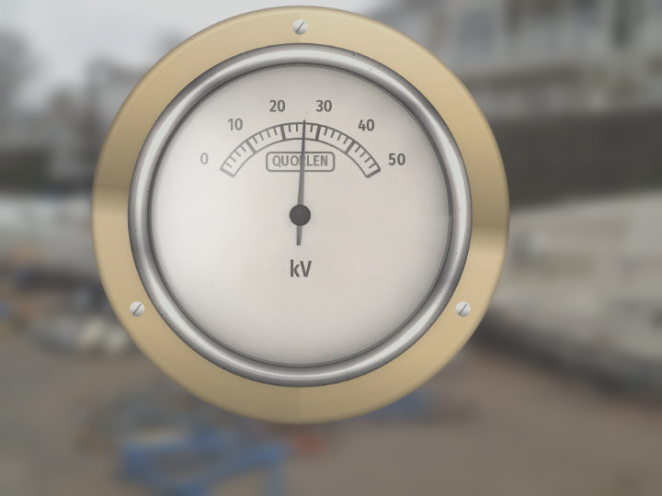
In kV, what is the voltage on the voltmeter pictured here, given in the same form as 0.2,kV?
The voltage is 26,kV
